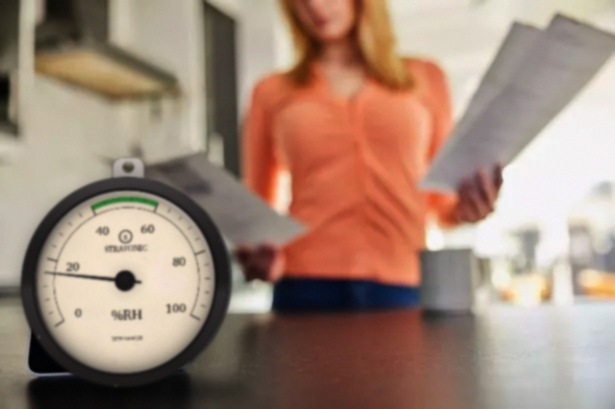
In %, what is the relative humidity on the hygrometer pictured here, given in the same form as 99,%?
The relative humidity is 16,%
